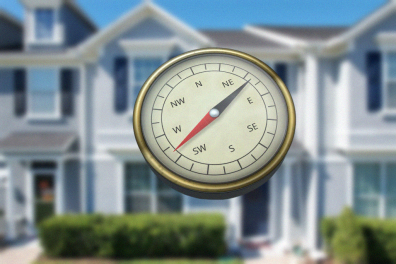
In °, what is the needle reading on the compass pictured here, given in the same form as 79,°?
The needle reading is 247.5,°
